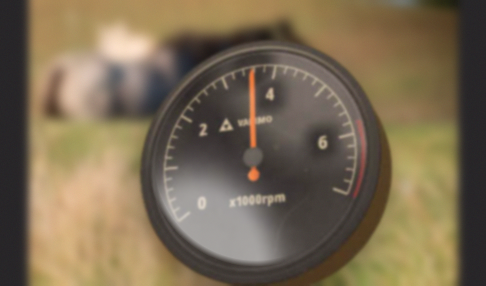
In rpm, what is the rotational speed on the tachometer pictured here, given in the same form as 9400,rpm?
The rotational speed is 3600,rpm
